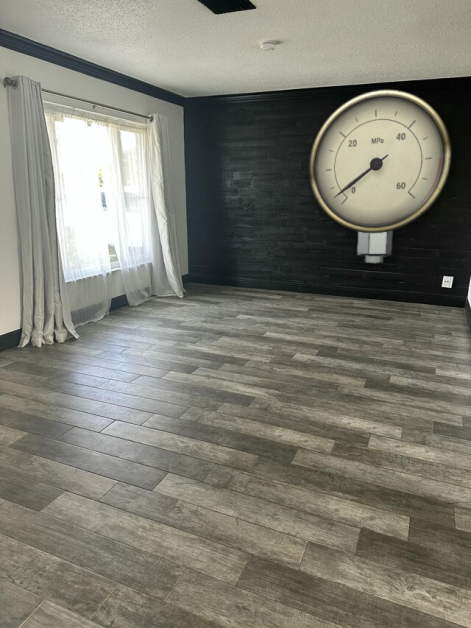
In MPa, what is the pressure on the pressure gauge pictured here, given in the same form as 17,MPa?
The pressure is 2.5,MPa
